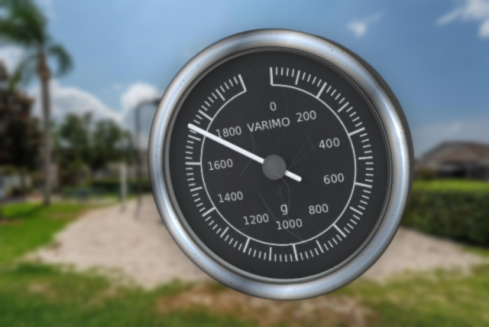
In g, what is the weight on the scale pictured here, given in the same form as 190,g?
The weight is 1740,g
